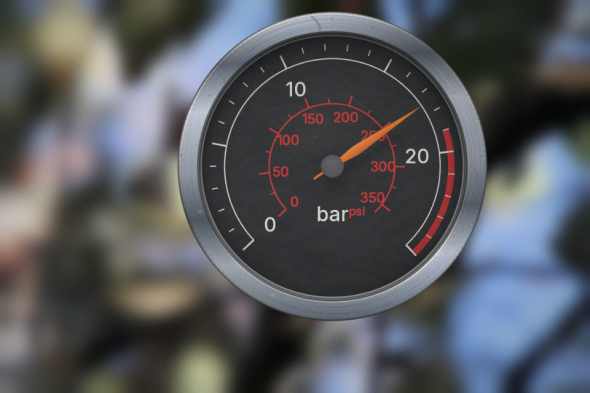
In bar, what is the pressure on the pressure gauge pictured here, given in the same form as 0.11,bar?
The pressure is 17.5,bar
